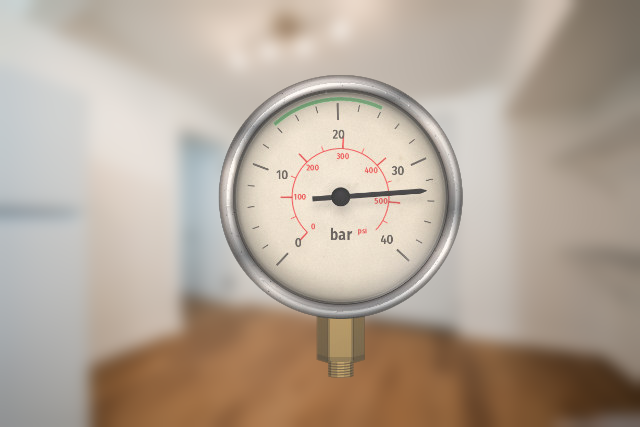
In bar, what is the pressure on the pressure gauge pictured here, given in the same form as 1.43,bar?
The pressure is 33,bar
